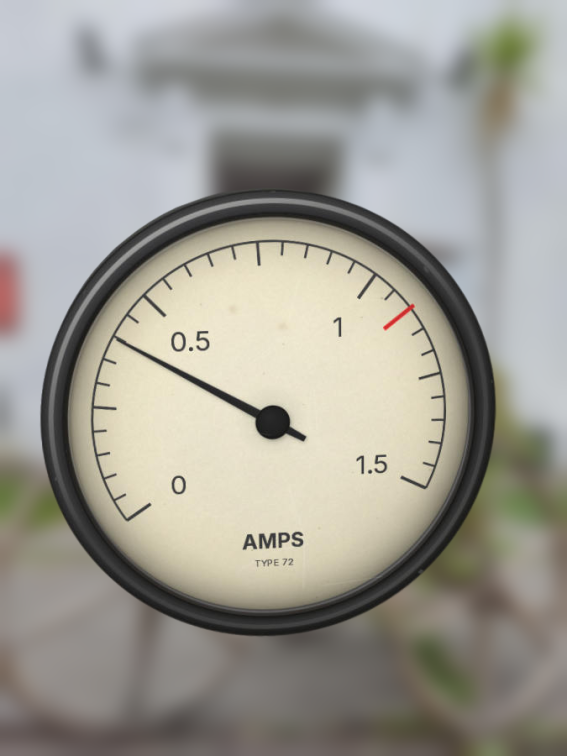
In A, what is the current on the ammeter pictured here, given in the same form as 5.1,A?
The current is 0.4,A
